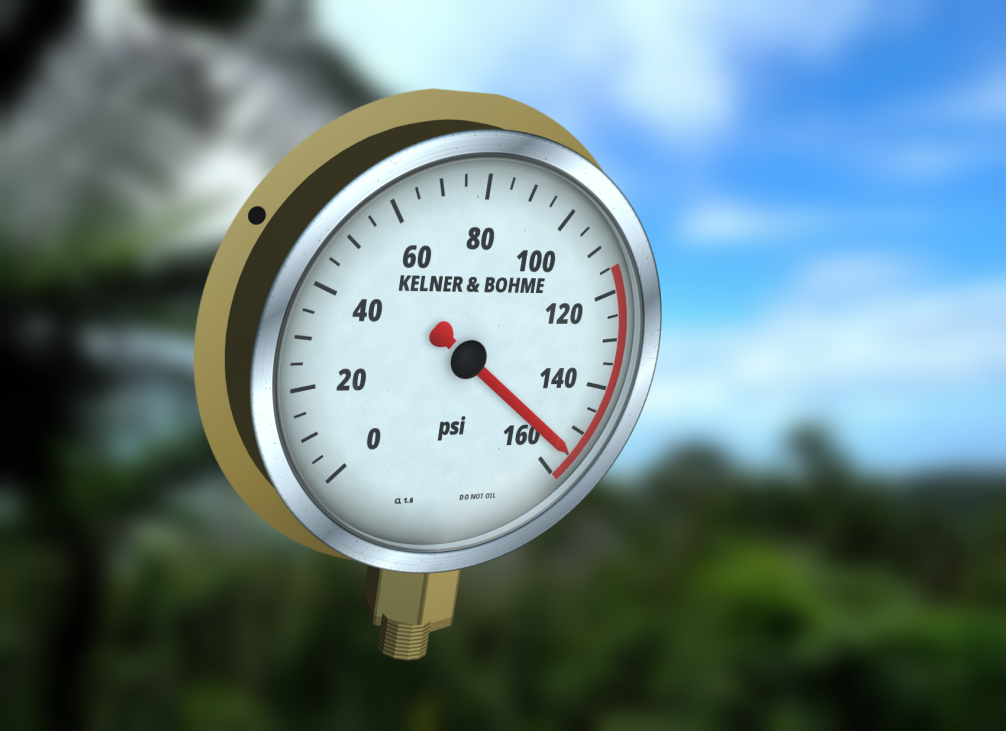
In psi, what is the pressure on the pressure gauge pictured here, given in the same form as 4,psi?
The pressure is 155,psi
